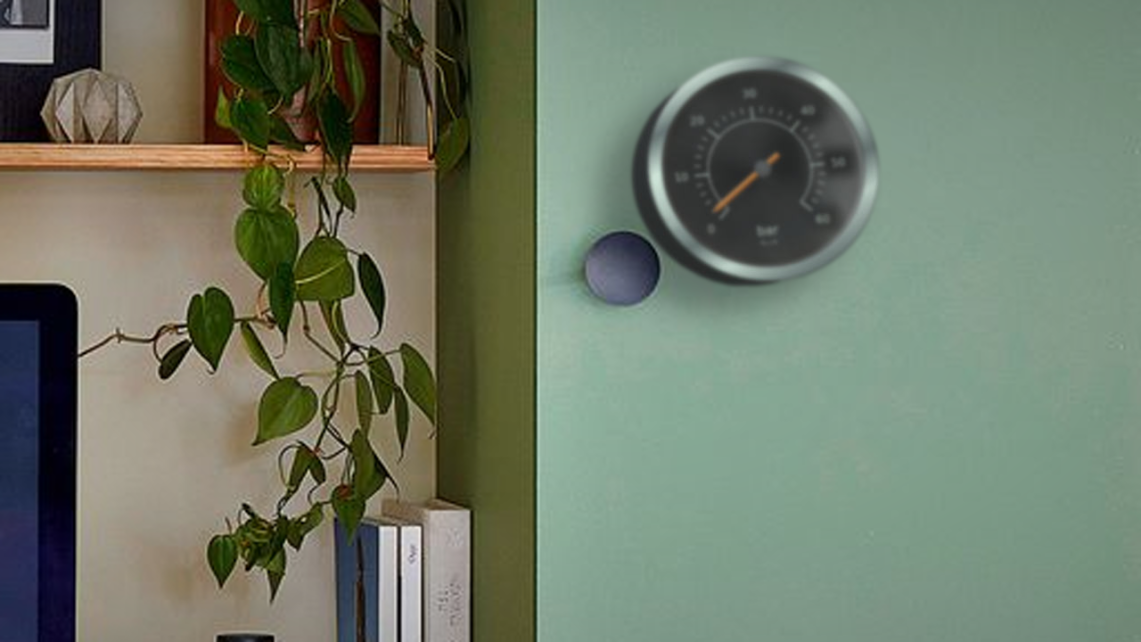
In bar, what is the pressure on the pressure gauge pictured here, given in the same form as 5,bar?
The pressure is 2,bar
